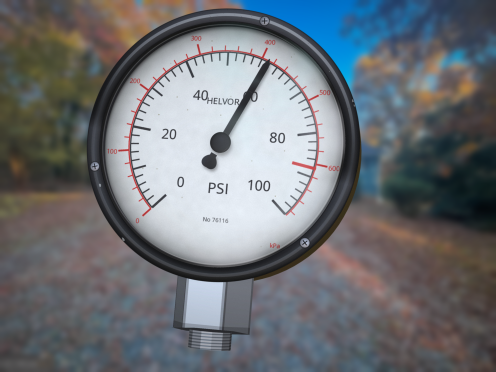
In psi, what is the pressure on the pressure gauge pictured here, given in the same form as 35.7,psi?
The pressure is 60,psi
